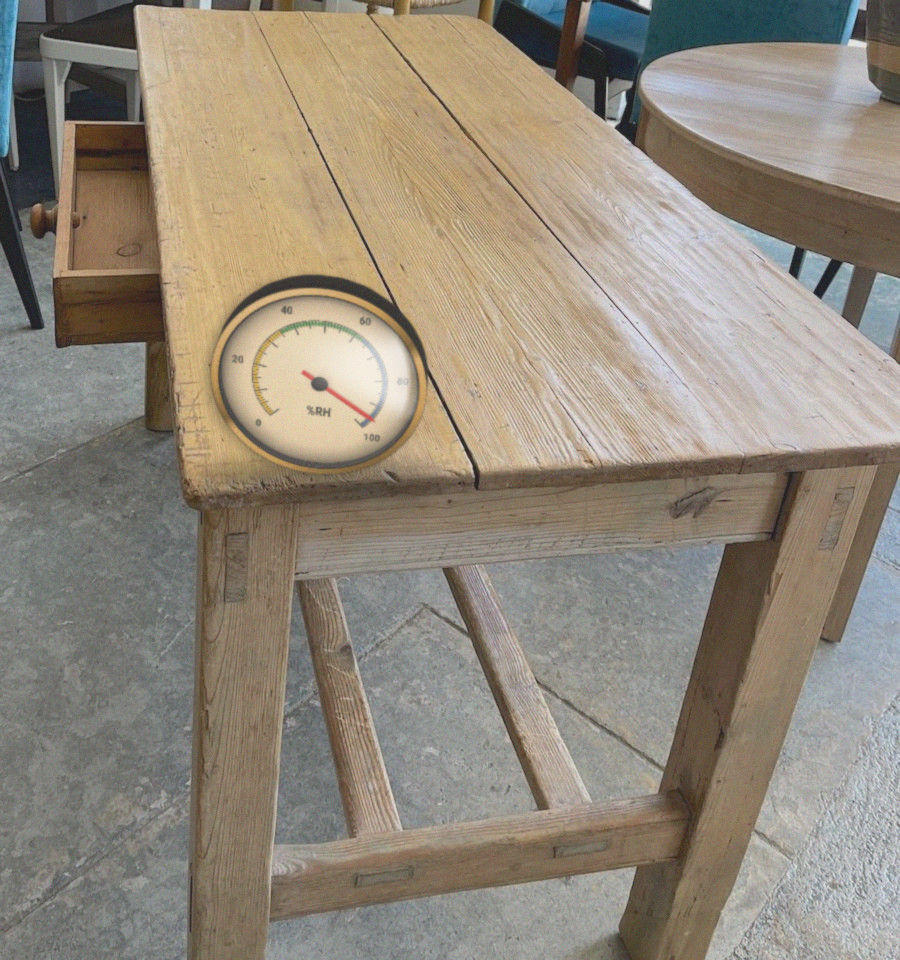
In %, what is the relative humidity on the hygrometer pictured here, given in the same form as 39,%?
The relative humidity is 95,%
